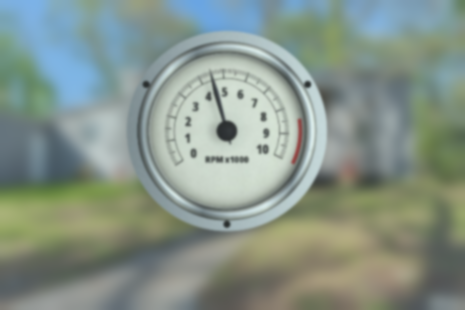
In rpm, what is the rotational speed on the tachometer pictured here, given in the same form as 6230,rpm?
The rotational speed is 4500,rpm
